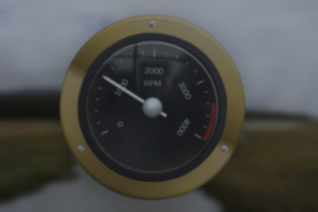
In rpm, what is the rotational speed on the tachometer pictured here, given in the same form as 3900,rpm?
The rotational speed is 1000,rpm
